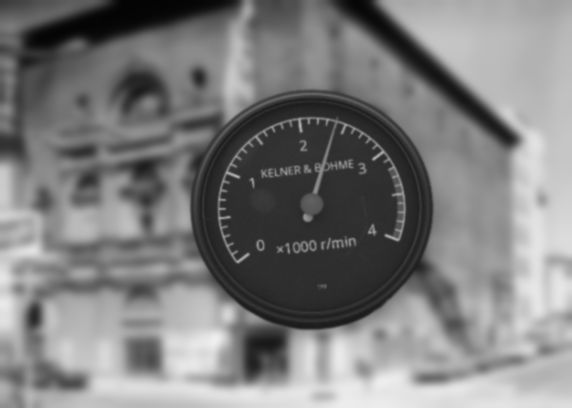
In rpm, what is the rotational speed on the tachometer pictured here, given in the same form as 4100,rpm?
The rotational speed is 2400,rpm
